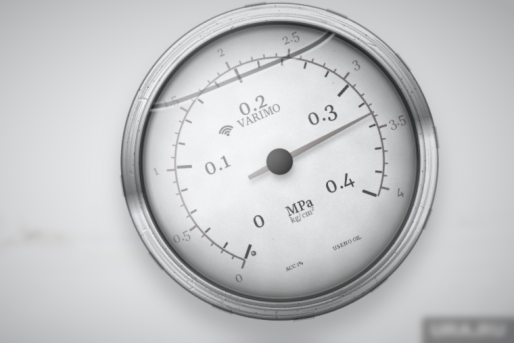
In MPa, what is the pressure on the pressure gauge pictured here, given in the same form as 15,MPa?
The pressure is 0.33,MPa
